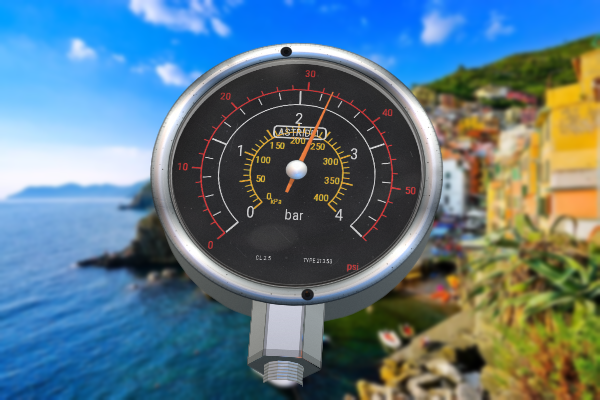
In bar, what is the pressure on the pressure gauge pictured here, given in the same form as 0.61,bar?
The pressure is 2.3,bar
